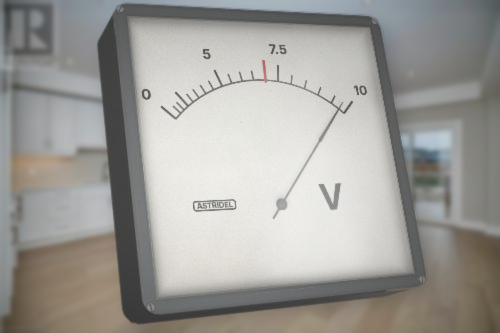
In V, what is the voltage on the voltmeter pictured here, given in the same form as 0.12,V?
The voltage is 9.75,V
